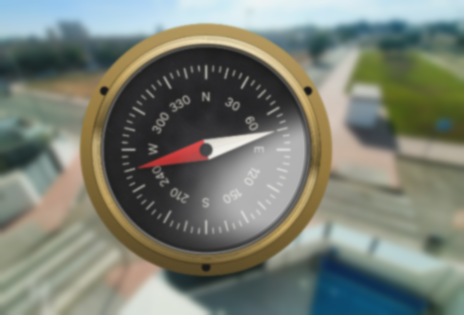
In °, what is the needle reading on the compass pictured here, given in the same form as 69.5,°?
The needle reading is 255,°
